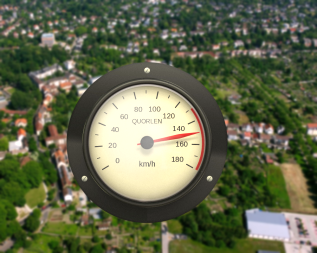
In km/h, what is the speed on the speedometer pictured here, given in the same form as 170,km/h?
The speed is 150,km/h
